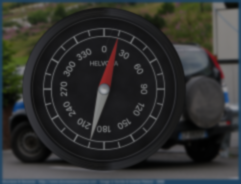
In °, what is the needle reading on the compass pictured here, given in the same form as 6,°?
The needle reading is 15,°
